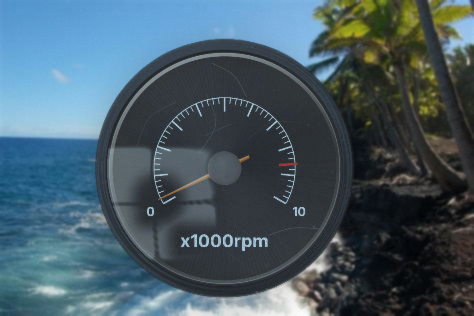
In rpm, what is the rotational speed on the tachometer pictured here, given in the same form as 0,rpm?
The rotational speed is 200,rpm
